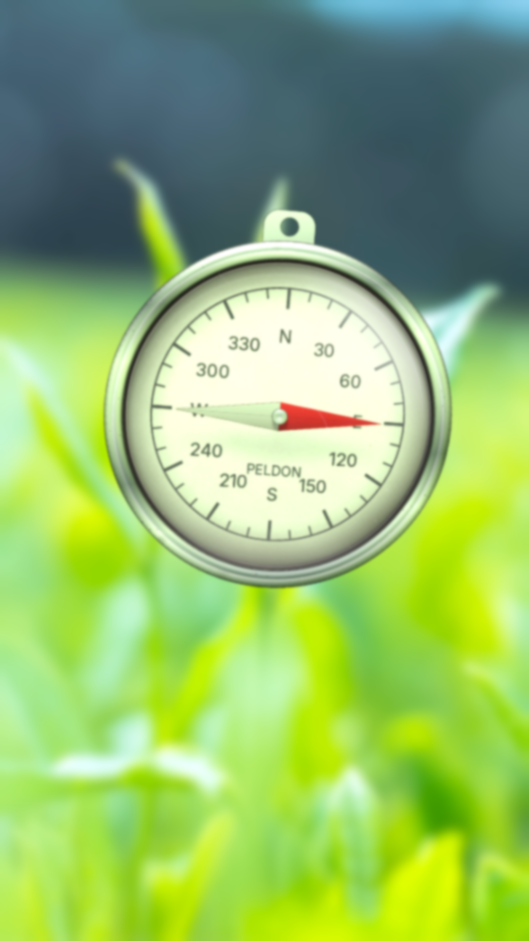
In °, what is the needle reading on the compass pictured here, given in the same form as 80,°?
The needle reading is 90,°
